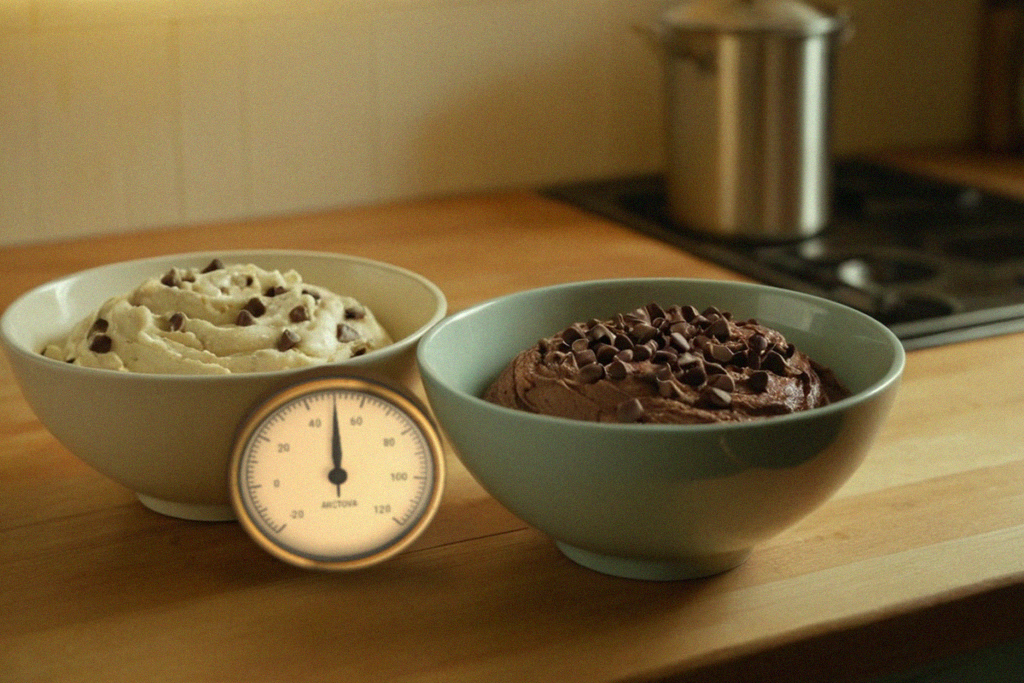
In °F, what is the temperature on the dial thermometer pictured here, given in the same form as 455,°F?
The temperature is 50,°F
